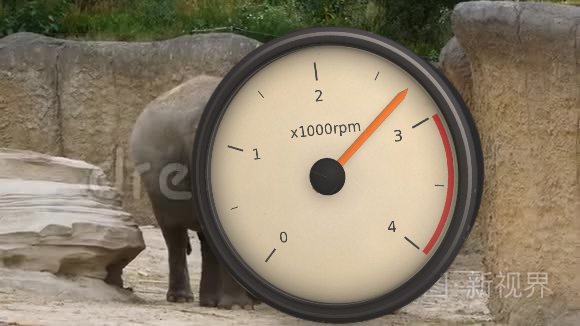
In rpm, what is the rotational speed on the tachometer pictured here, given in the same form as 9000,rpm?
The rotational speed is 2750,rpm
